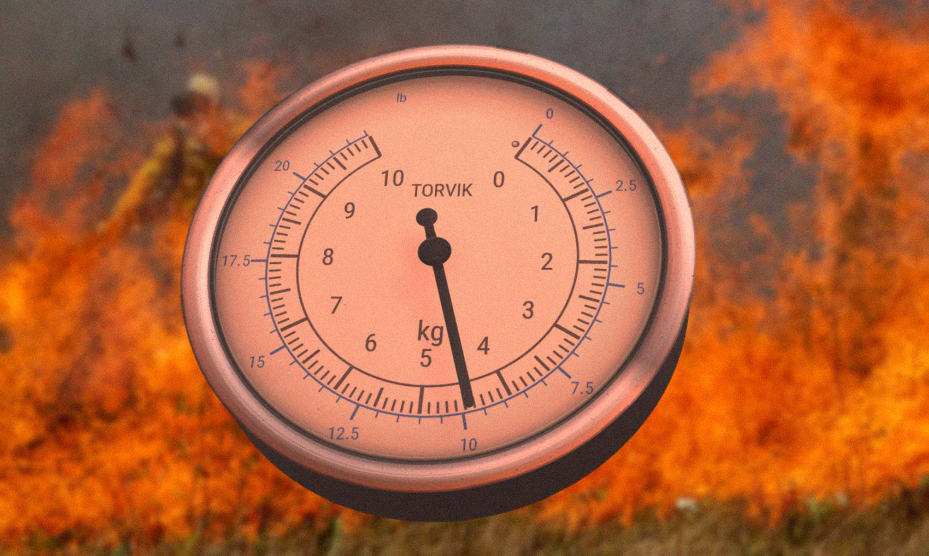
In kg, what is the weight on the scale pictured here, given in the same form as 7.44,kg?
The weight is 4.45,kg
